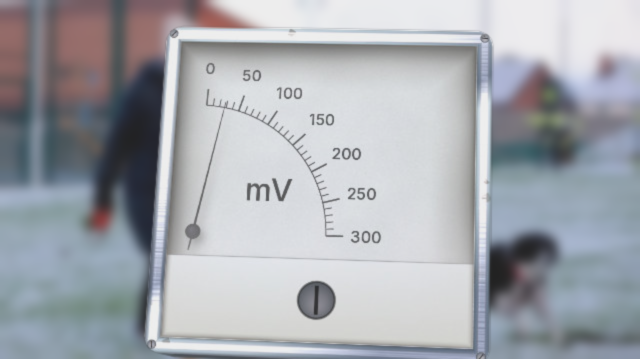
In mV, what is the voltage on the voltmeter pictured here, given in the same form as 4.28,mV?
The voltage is 30,mV
